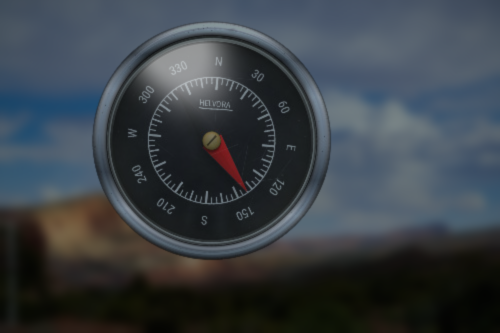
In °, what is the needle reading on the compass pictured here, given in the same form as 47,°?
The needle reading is 140,°
